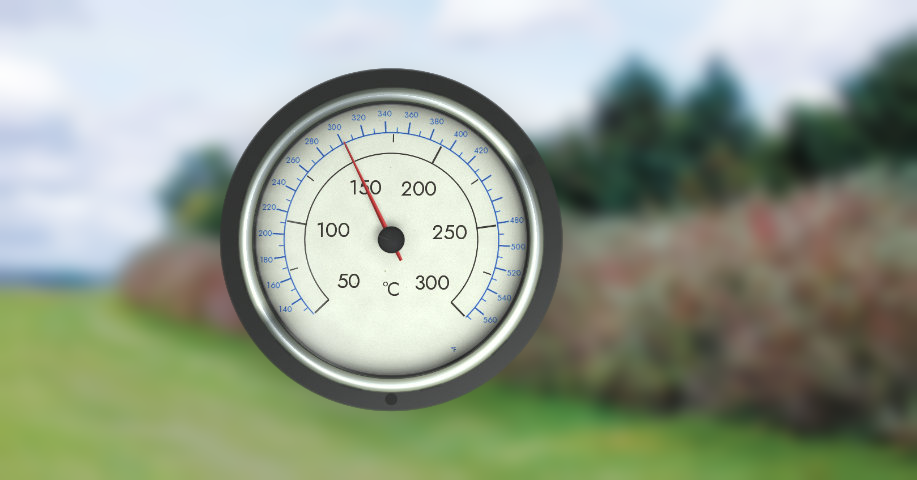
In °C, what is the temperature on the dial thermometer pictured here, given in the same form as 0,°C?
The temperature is 150,°C
